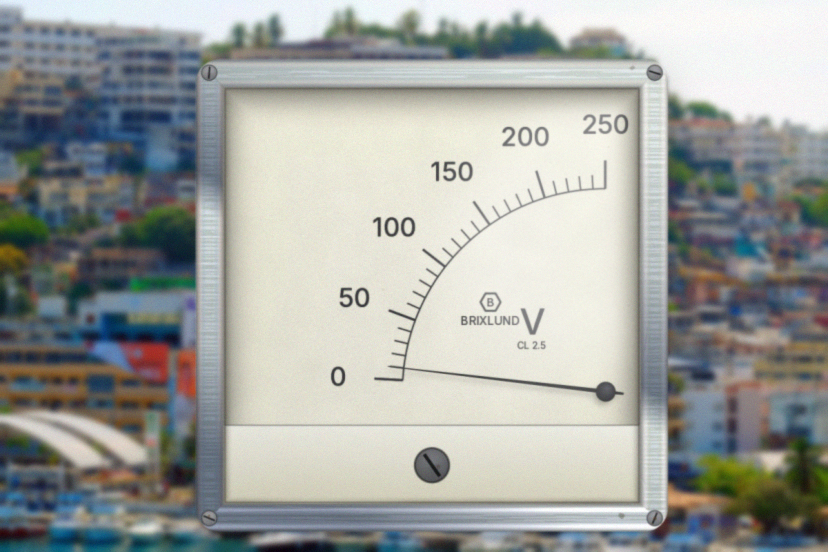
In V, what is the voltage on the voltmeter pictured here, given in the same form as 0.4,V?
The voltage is 10,V
